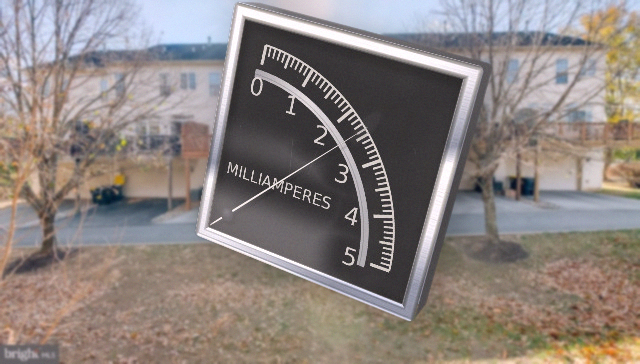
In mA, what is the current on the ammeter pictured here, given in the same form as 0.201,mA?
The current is 2.4,mA
